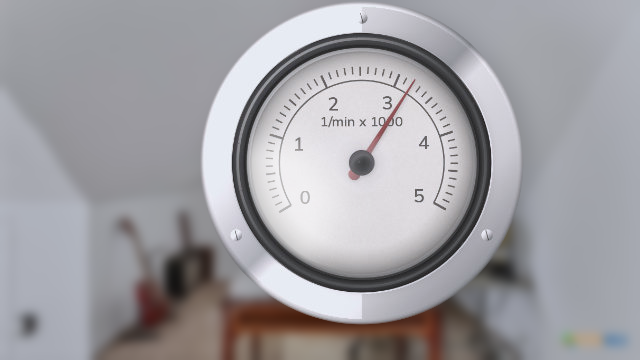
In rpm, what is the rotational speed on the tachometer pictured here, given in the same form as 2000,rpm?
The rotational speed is 3200,rpm
